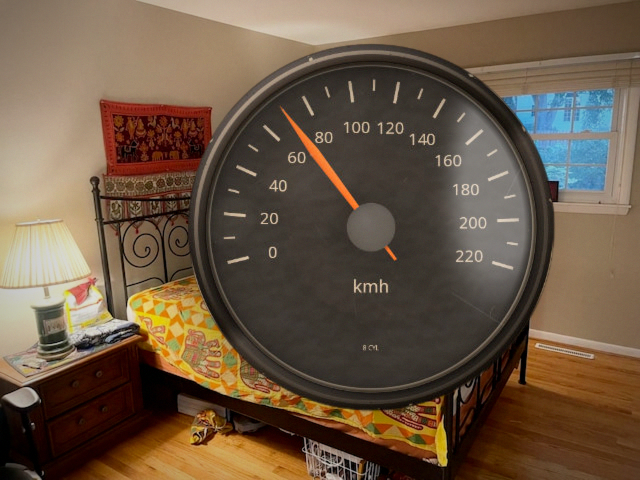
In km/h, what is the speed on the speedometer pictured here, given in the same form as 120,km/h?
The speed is 70,km/h
